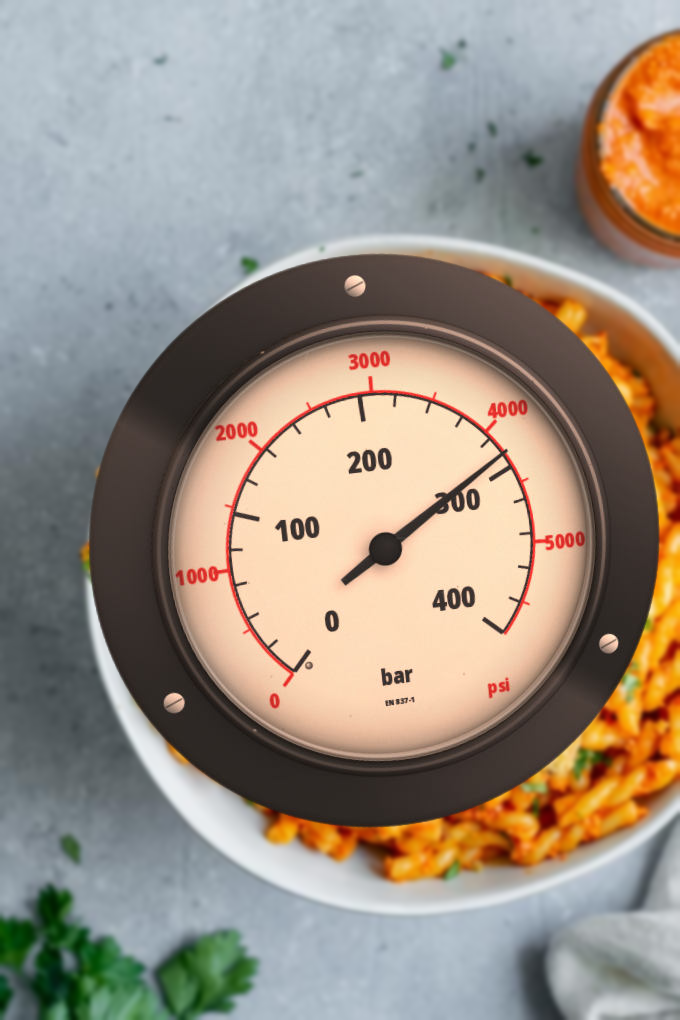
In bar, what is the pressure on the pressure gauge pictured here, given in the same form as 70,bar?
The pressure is 290,bar
